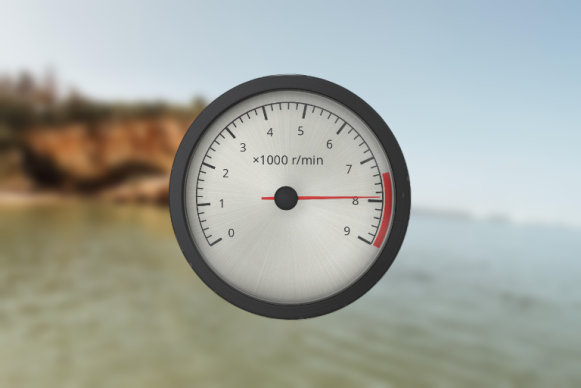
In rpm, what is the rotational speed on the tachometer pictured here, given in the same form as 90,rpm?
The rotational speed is 7900,rpm
